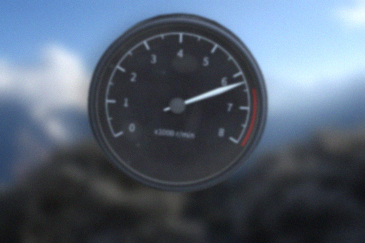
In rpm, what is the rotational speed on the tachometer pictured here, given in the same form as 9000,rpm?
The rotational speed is 6250,rpm
